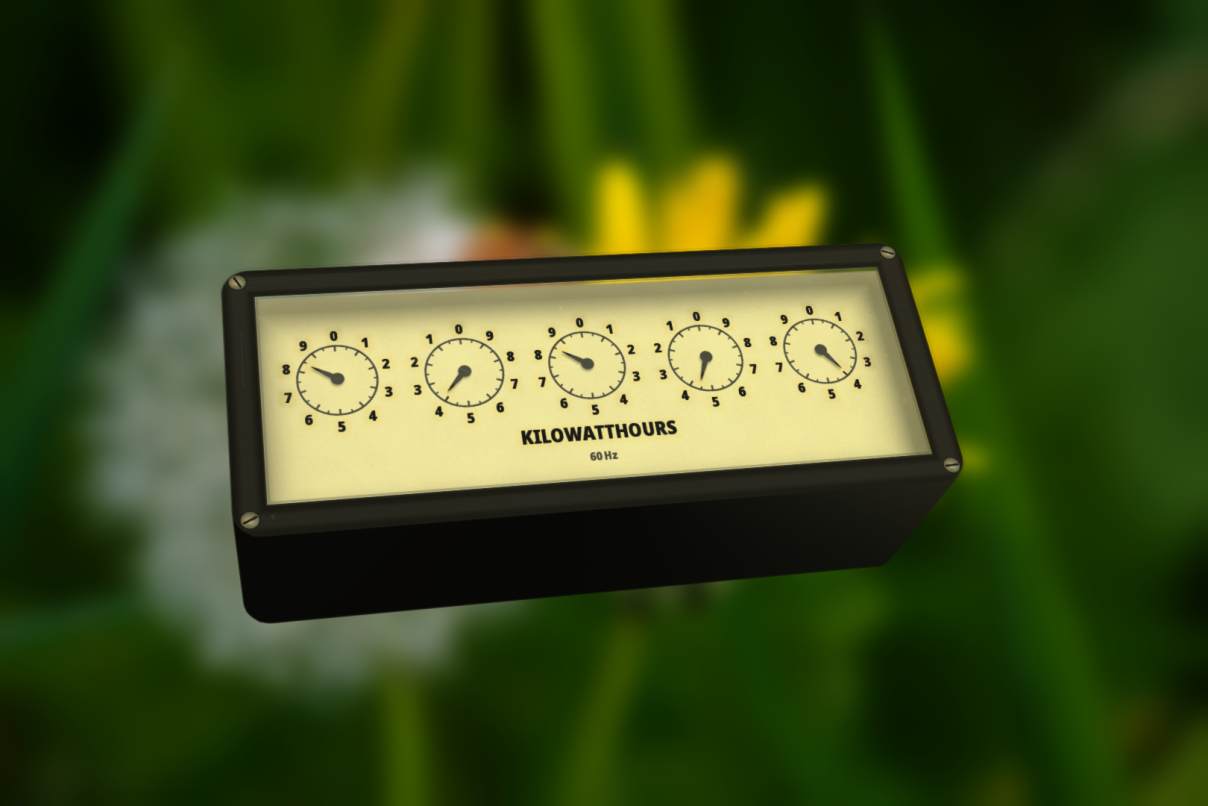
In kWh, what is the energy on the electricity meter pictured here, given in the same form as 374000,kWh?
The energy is 83844,kWh
